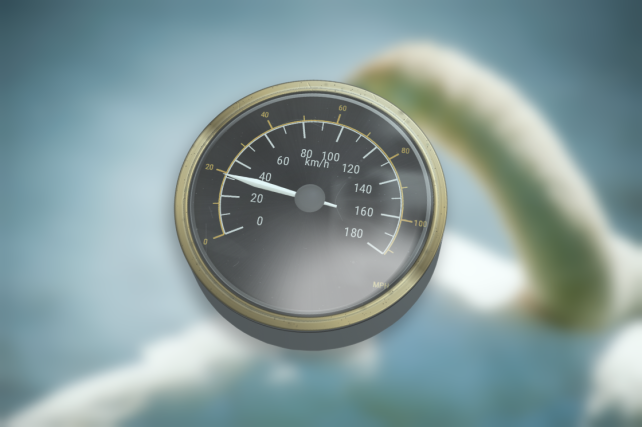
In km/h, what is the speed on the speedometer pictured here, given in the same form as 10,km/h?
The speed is 30,km/h
